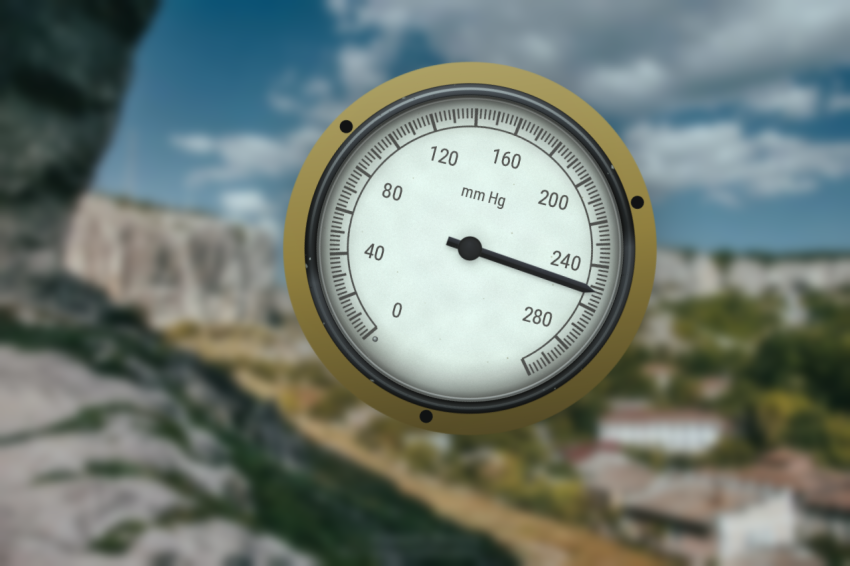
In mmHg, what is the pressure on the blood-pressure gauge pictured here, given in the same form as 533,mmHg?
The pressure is 252,mmHg
